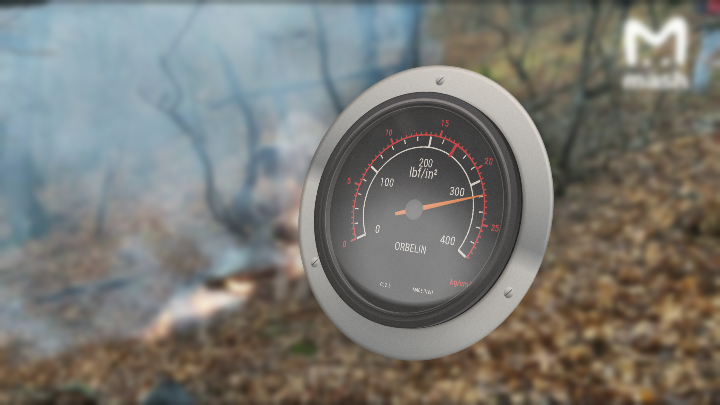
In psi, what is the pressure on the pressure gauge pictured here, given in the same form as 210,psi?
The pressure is 320,psi
